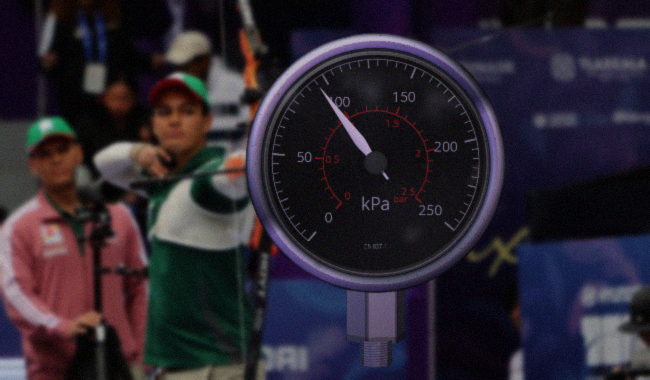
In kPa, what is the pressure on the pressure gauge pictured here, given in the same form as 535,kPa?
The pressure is 95,kPa
